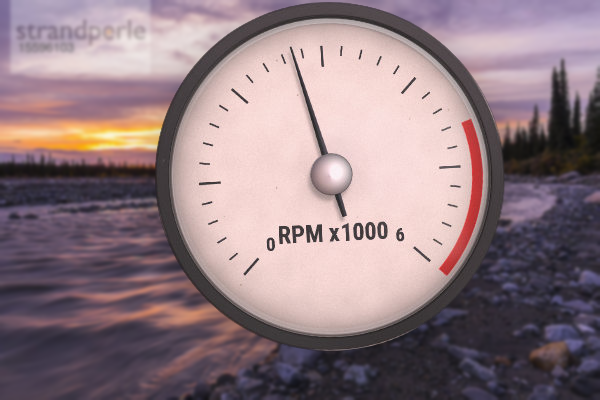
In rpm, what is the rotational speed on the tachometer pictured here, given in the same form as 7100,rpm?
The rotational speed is 2700,rpm
